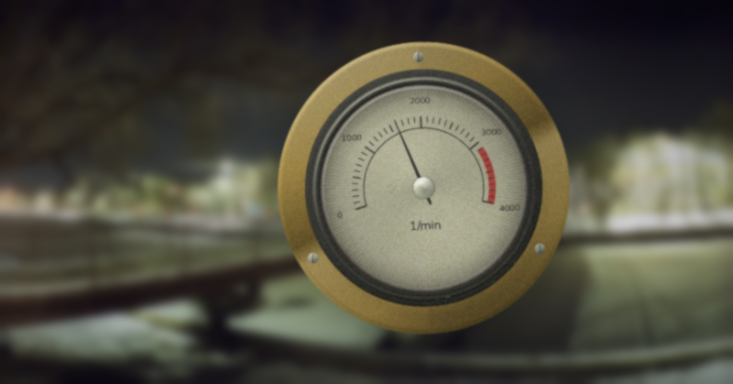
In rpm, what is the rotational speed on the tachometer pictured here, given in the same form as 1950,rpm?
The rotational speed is 1600,rpm
